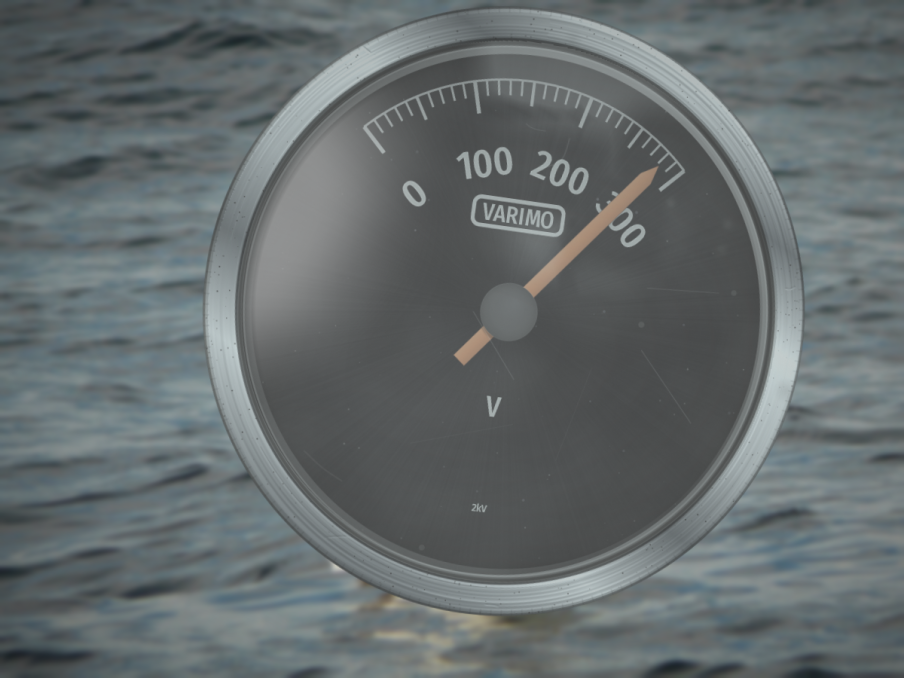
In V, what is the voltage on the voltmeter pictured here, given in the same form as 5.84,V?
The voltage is 280,V
